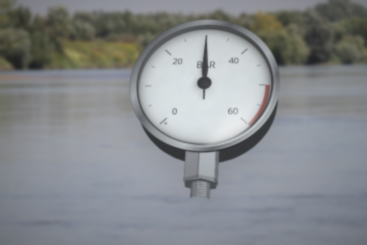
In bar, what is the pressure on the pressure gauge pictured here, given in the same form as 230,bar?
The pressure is 30,bar
